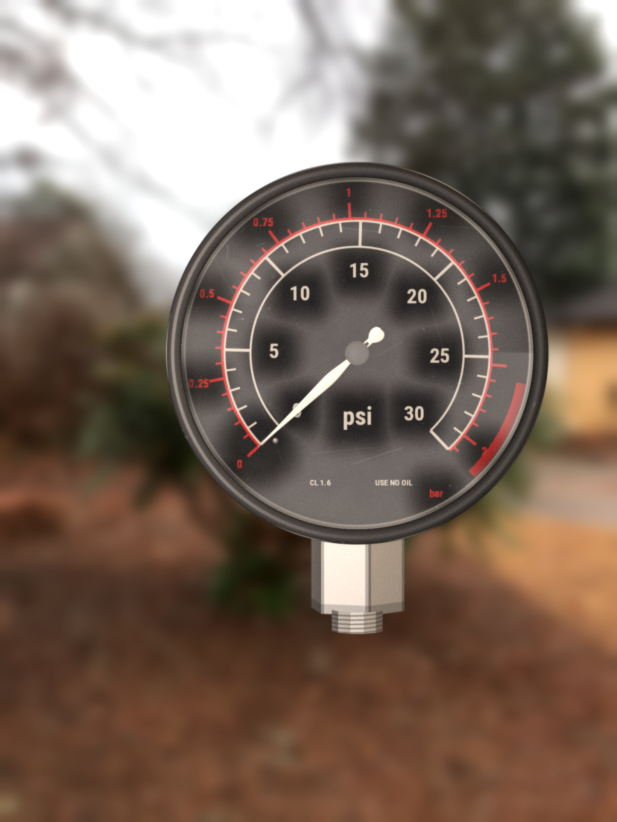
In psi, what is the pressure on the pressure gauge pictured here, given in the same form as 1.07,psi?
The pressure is 0,psi
